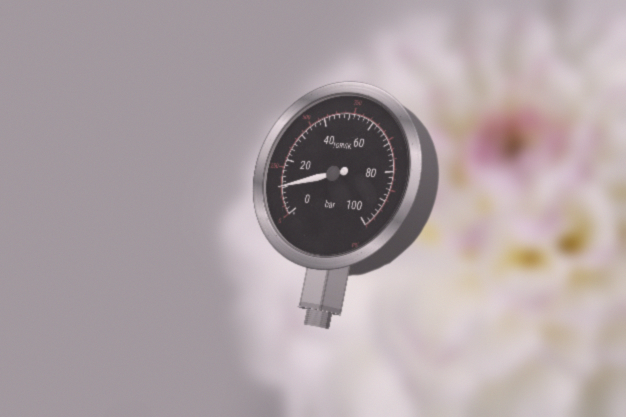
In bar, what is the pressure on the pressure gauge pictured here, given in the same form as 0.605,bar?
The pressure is 10,bar
